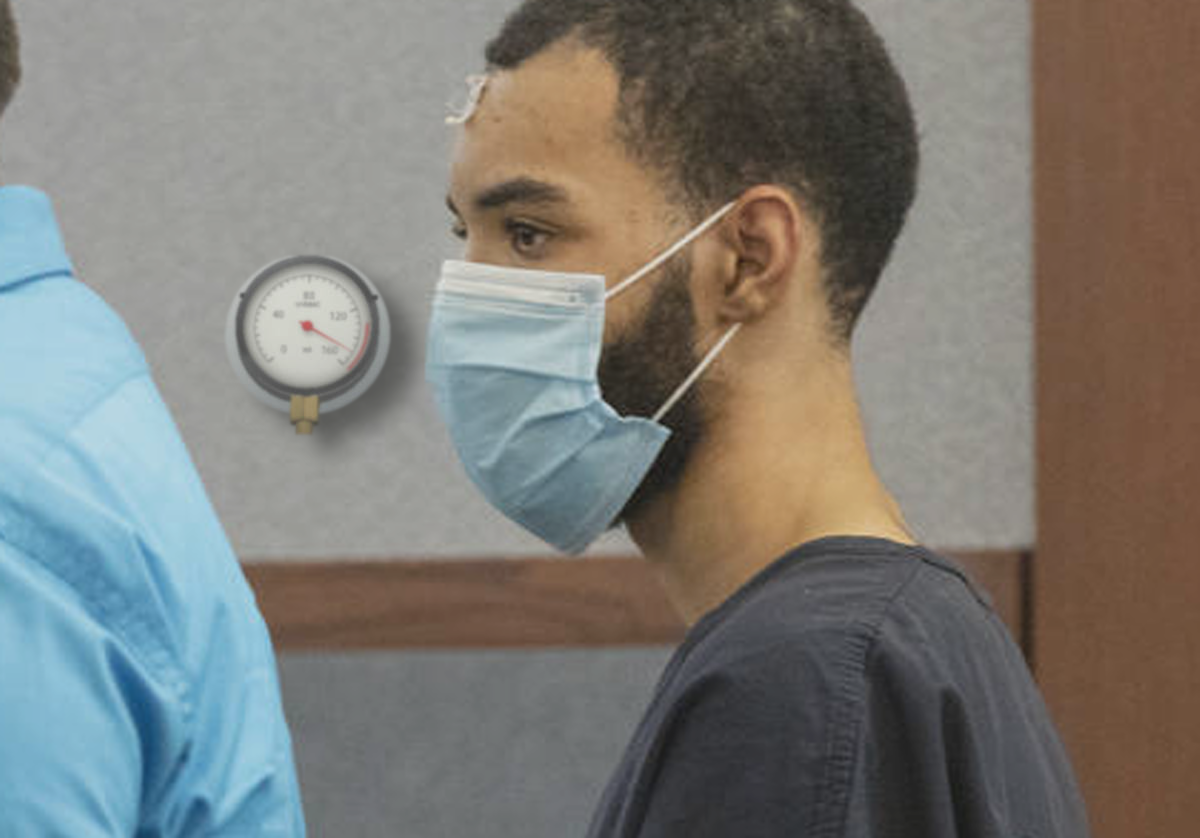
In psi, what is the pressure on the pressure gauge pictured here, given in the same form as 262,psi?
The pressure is 150,psi
